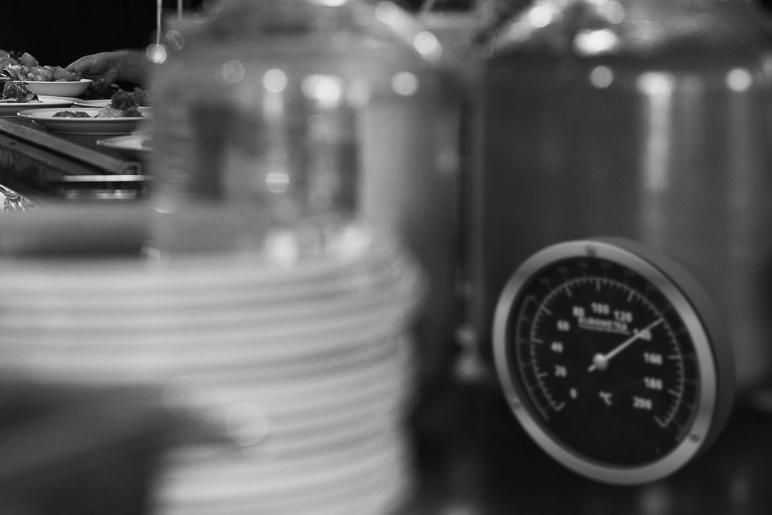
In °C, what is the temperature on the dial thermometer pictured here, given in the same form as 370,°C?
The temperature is 140,°C
